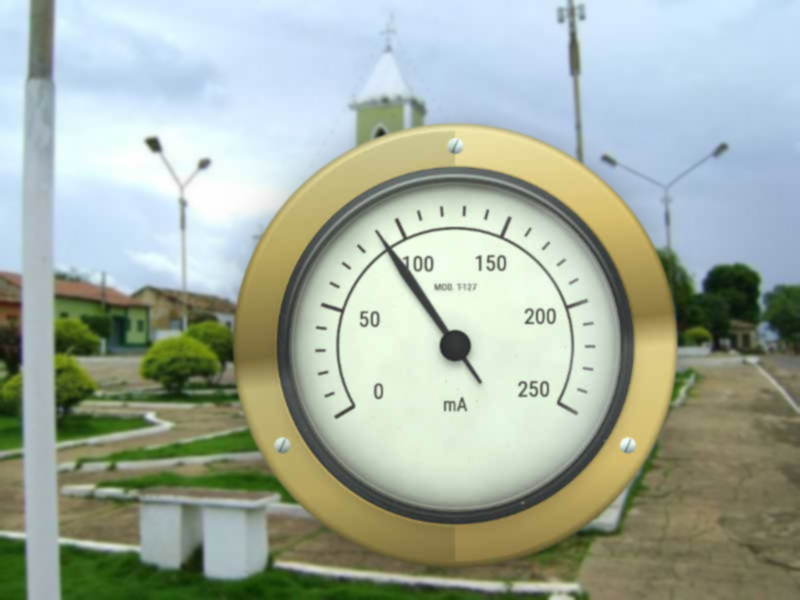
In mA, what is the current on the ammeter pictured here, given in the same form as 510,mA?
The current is 90,mA
